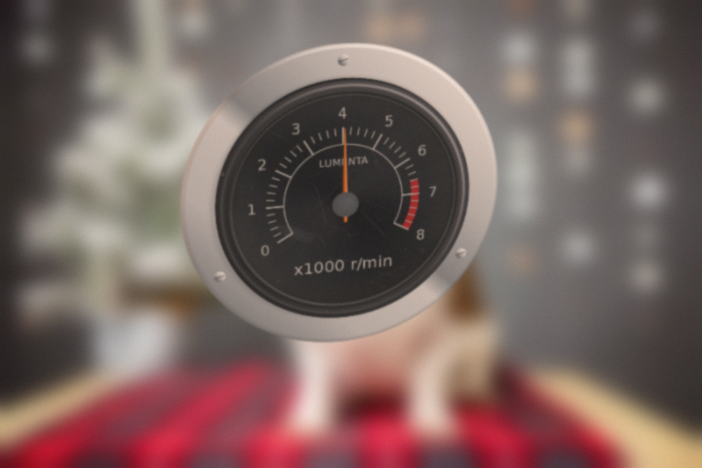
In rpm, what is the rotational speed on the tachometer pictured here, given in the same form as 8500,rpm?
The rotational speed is 4000,rpm
